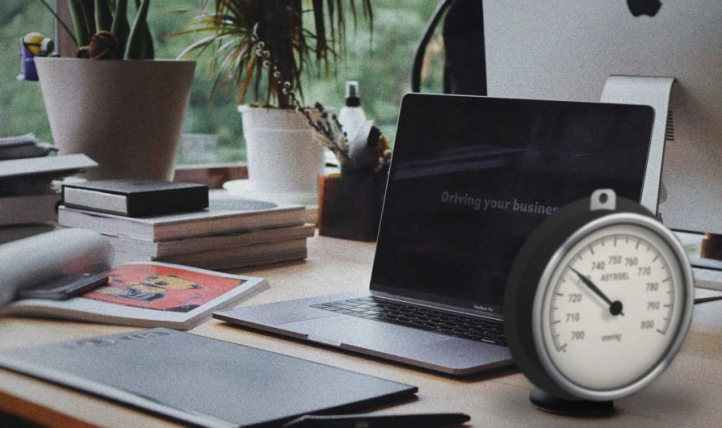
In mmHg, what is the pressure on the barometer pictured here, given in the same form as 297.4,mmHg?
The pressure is 730,mmHg
